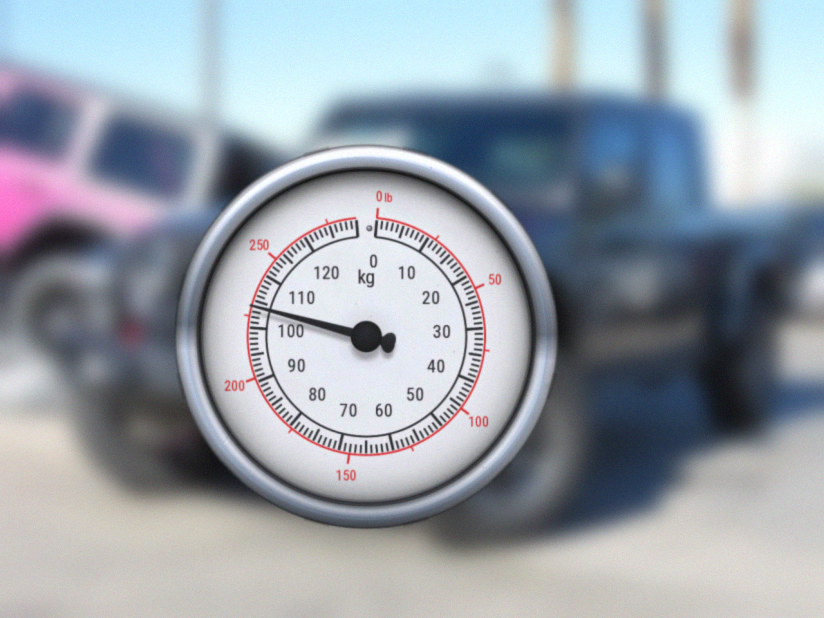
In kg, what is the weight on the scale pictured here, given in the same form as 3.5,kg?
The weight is 104,kg
